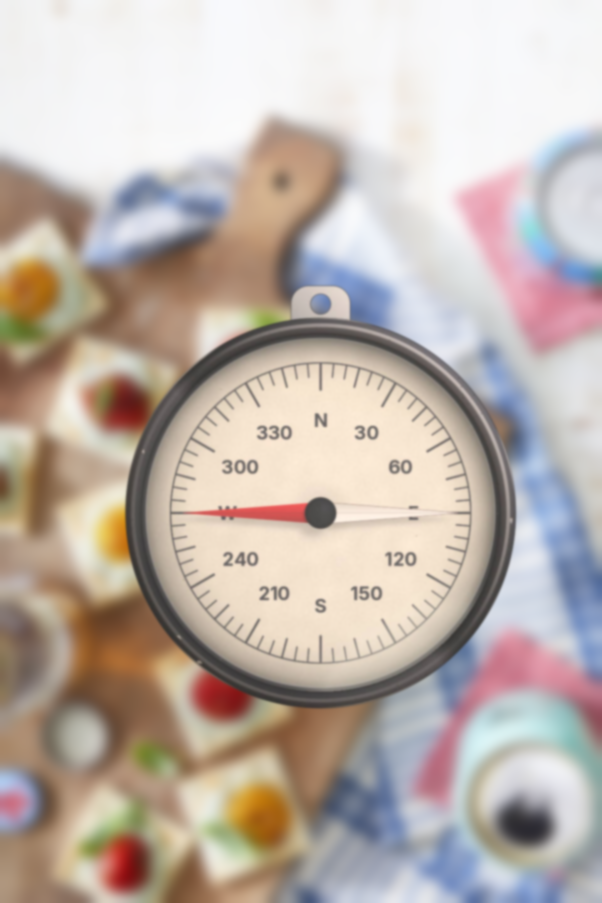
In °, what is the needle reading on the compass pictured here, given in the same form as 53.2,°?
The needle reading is 270,°
